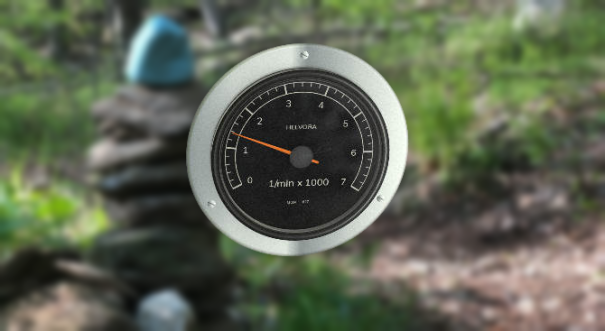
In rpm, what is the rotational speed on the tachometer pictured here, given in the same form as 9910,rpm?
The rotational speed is 1400,rpm
